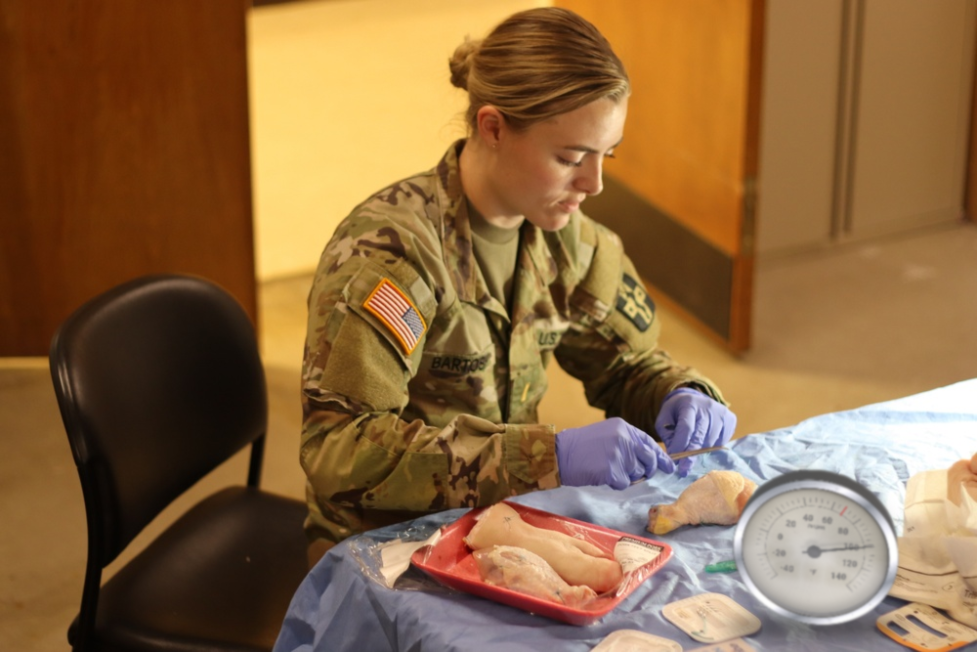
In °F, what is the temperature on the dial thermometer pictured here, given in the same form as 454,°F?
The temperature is 100,°F
